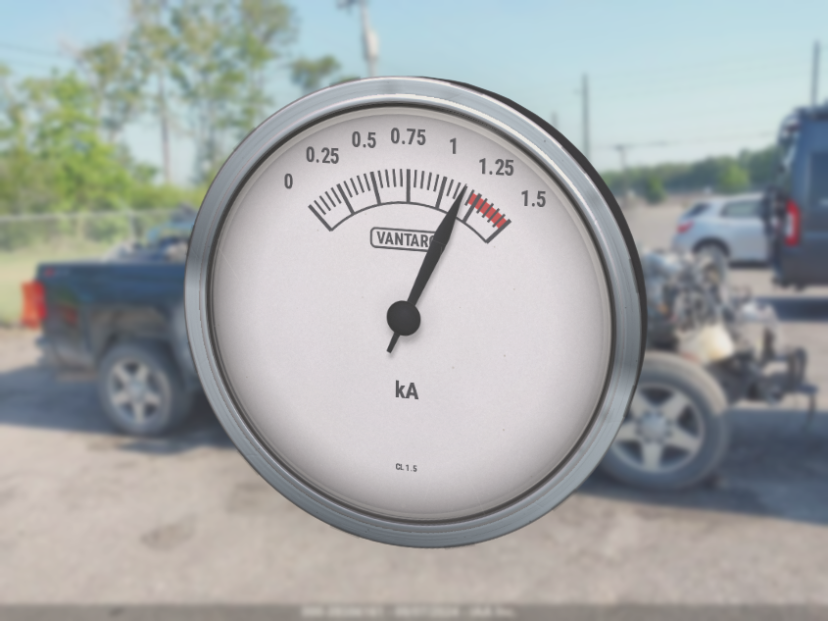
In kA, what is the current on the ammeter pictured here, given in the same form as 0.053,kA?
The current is 1.15,kA
